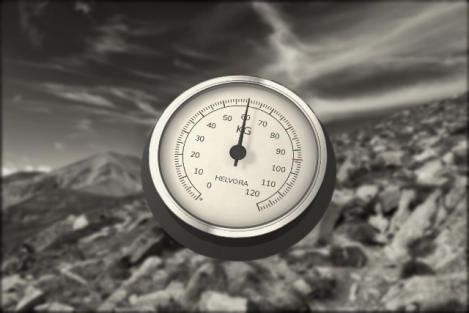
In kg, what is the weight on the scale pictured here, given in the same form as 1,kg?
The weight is 60,kg
